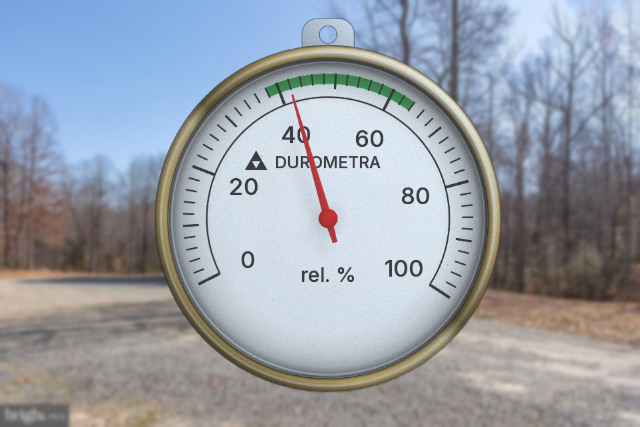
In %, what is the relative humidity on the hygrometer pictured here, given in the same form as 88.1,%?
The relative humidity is 42,%
